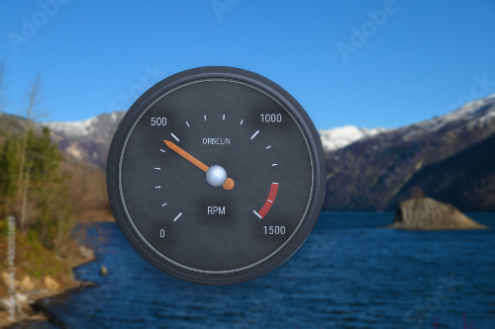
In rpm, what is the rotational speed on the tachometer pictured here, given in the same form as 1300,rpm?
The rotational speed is 450,rpm
